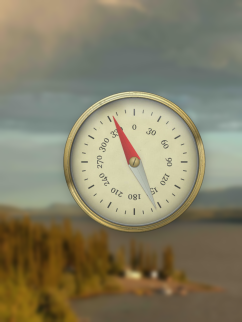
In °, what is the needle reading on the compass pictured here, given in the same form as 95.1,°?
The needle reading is 335,°
